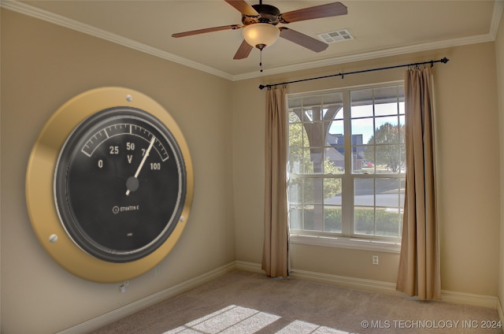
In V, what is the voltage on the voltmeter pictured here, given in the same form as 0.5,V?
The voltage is 75,V
